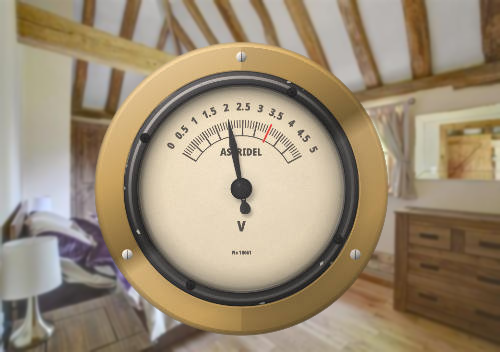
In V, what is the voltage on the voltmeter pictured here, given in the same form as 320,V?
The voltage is 2,V
